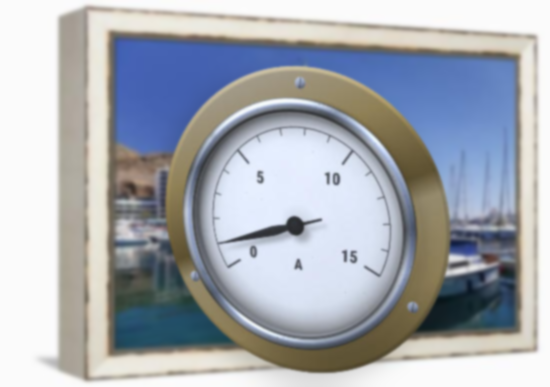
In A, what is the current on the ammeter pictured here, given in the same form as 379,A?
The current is 1,A
